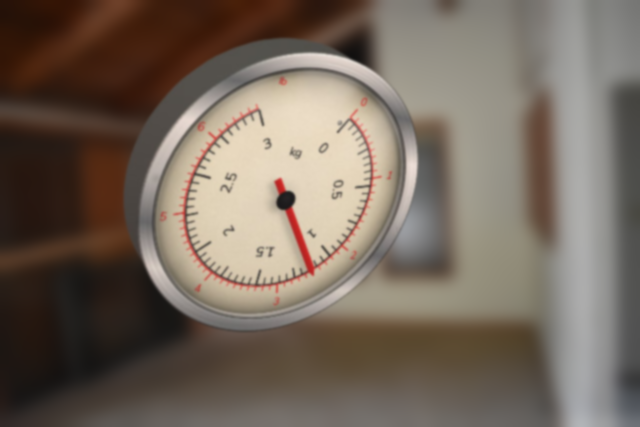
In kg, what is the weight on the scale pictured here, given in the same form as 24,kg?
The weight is 1.15,kg
